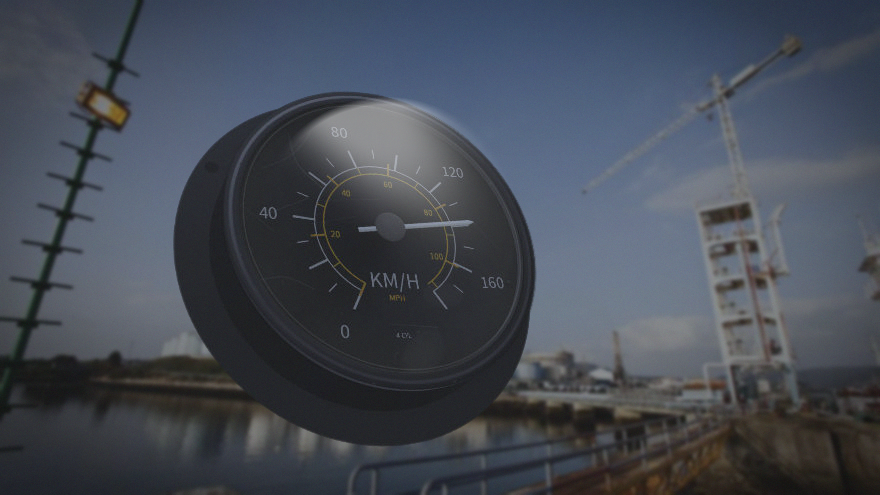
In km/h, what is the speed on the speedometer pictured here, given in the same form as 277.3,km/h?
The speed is 140,km/h
